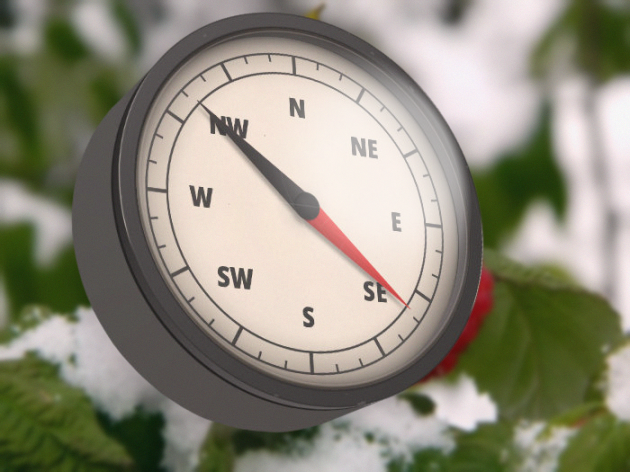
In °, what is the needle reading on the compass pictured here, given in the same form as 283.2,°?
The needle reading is 130,°
